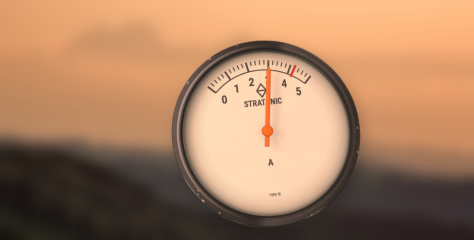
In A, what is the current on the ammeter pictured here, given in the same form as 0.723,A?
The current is 3,A
